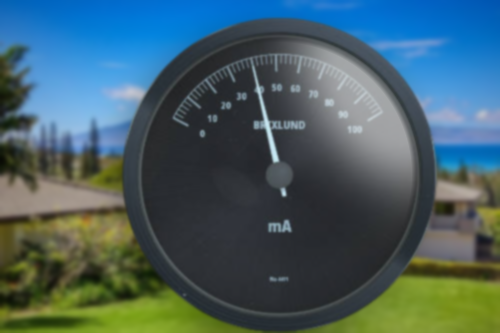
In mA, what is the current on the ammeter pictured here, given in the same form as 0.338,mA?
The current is 40,mA
